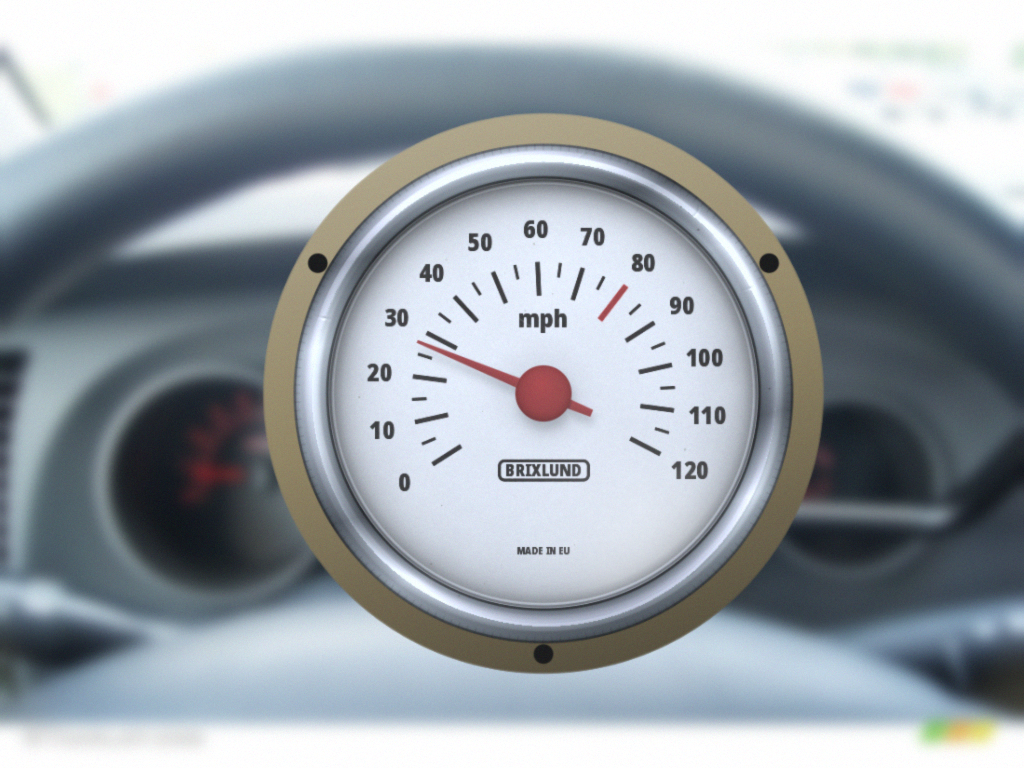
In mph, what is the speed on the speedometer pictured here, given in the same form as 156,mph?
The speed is 27.5,mph
